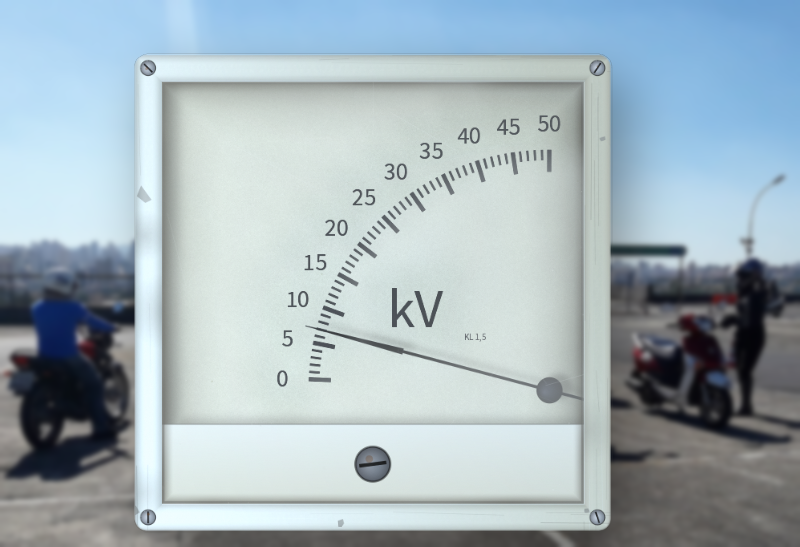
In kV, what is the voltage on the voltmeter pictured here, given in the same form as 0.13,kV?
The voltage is 7,kV
